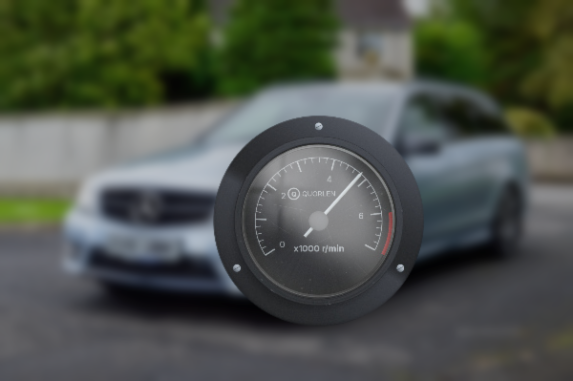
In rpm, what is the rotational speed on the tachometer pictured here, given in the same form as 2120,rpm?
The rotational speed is 4800,rpm
